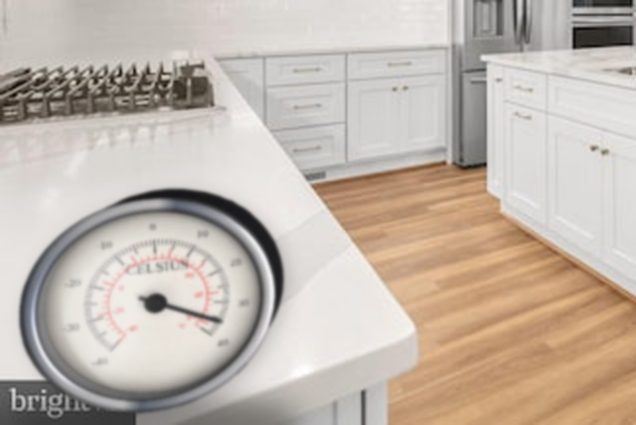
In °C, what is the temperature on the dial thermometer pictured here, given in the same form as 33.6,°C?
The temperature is 35,°C
